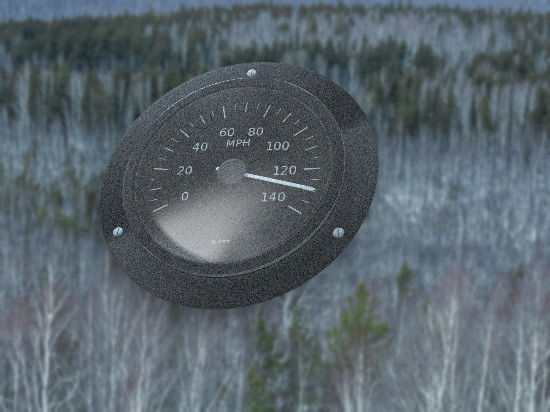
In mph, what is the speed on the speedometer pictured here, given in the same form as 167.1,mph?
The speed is 130,mph
